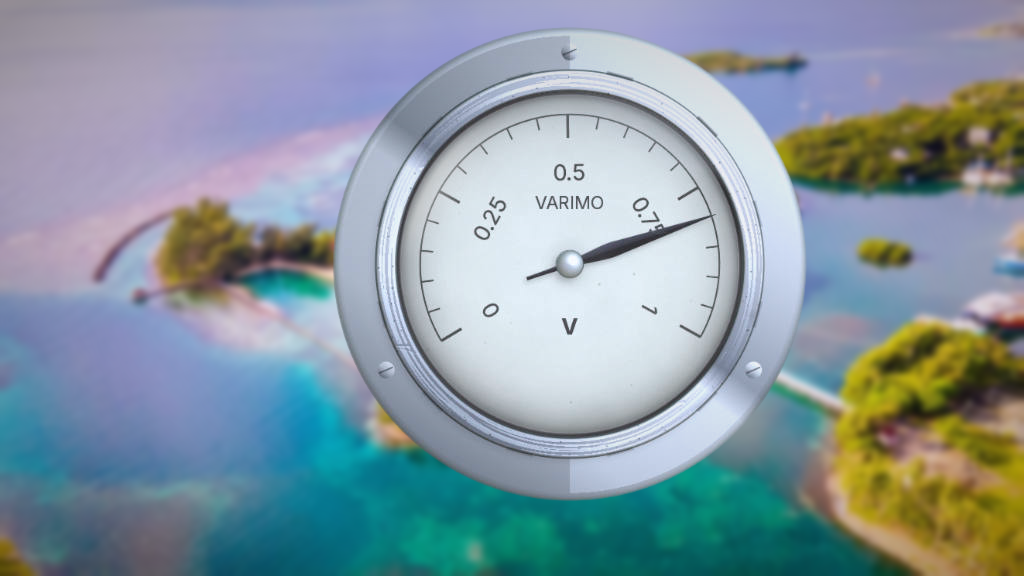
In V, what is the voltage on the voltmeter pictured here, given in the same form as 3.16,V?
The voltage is 0.8,V
